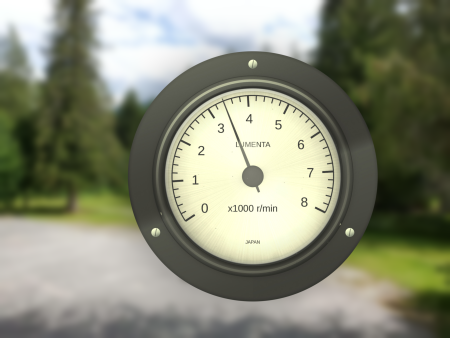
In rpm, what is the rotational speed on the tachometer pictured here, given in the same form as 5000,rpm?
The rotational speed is 3400,rpm
